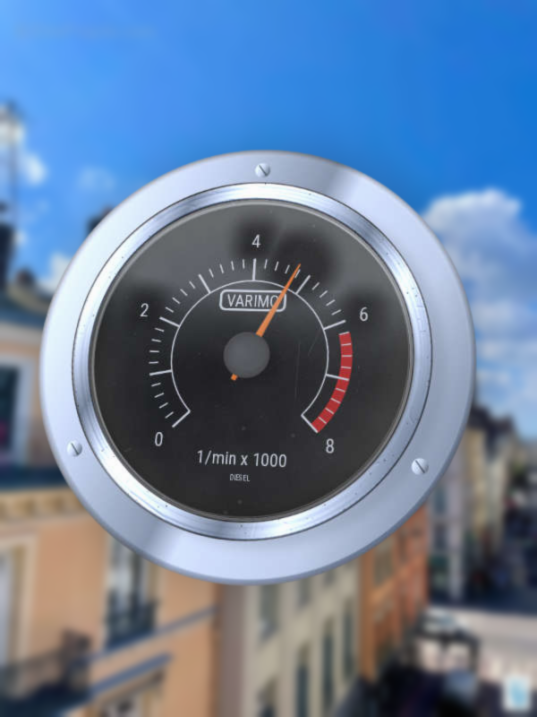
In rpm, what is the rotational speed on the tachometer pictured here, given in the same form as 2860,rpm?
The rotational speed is 4800,rpm
